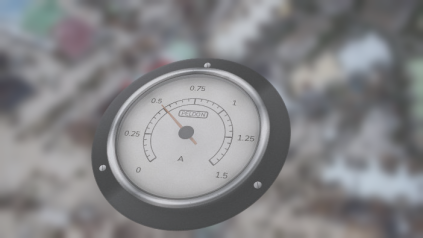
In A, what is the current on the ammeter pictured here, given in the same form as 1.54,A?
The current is 0.5,A
